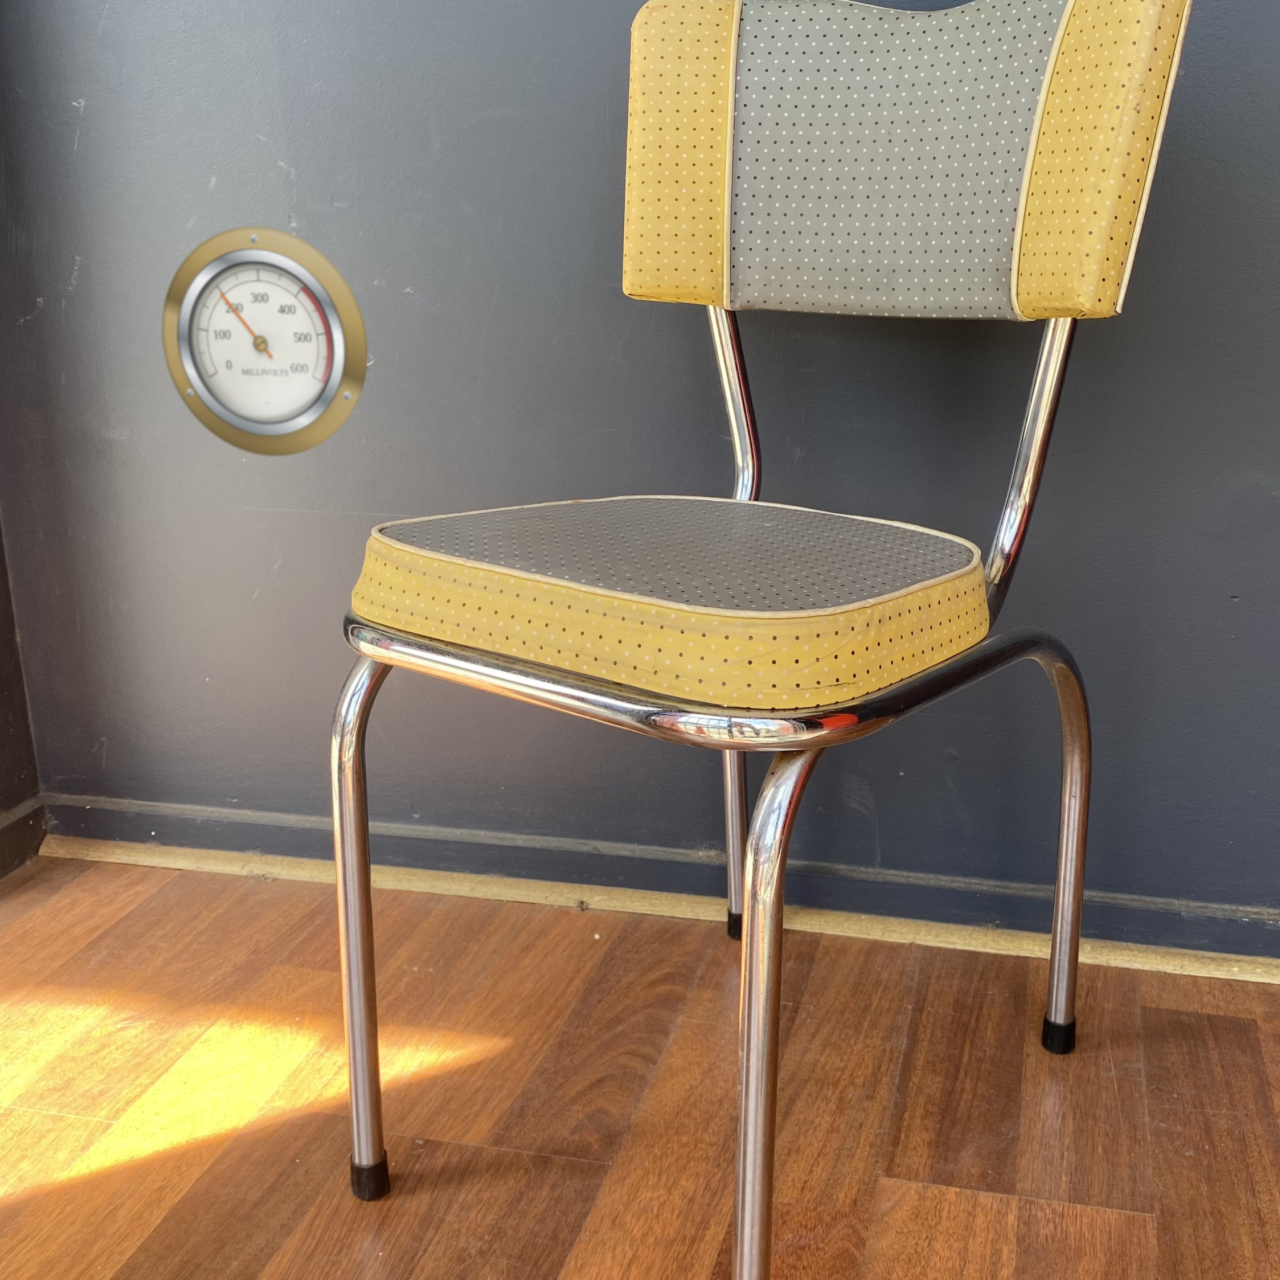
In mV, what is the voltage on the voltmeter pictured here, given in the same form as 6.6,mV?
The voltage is 200,mV
